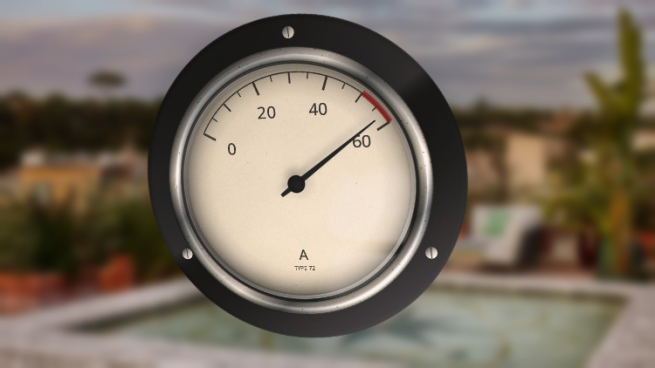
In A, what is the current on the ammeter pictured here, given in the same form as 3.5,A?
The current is 57.5,A
